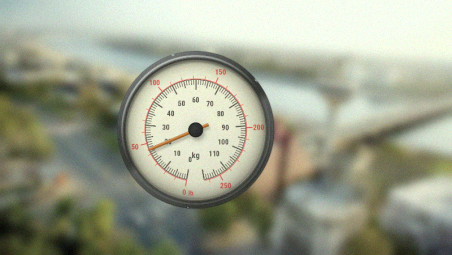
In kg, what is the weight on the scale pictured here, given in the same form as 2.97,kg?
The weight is 20,kg
